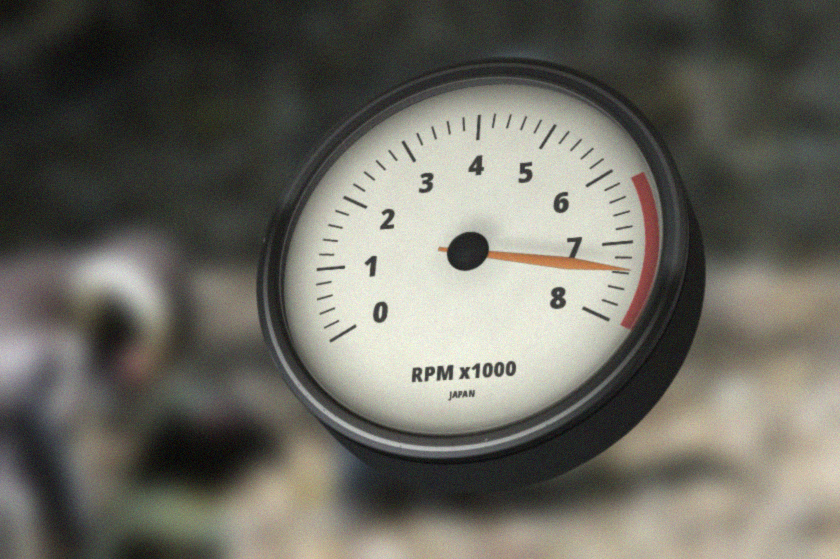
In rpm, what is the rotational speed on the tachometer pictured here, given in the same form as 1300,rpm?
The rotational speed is 7400,rpm
